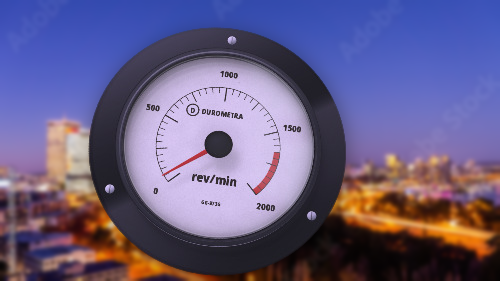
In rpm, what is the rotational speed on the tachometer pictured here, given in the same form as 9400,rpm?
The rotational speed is 50,rpm
